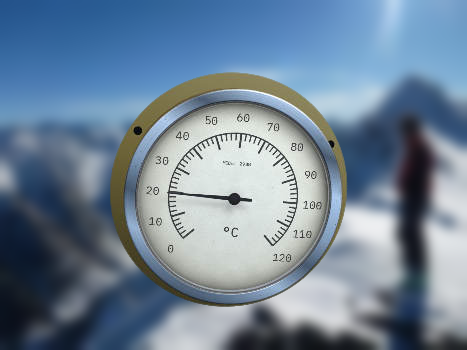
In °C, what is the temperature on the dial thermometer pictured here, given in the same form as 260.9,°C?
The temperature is 20,°C
